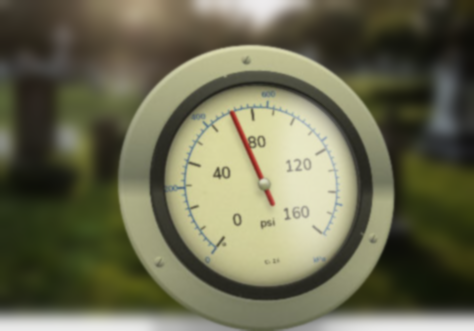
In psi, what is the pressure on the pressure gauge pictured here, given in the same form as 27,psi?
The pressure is 70,psi
